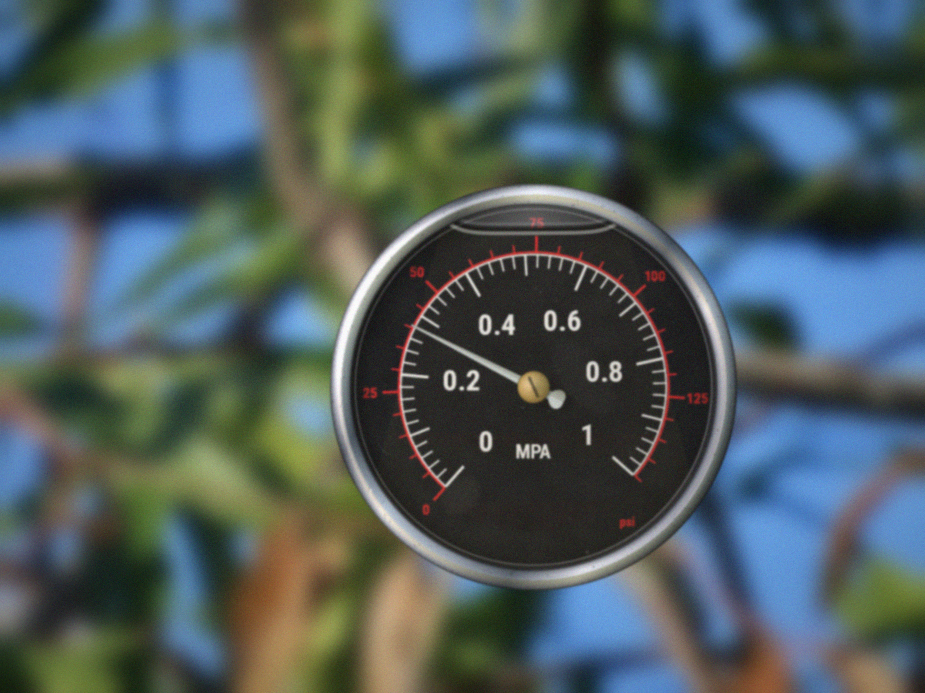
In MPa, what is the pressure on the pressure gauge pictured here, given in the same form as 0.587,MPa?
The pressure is 0.28,MPa
